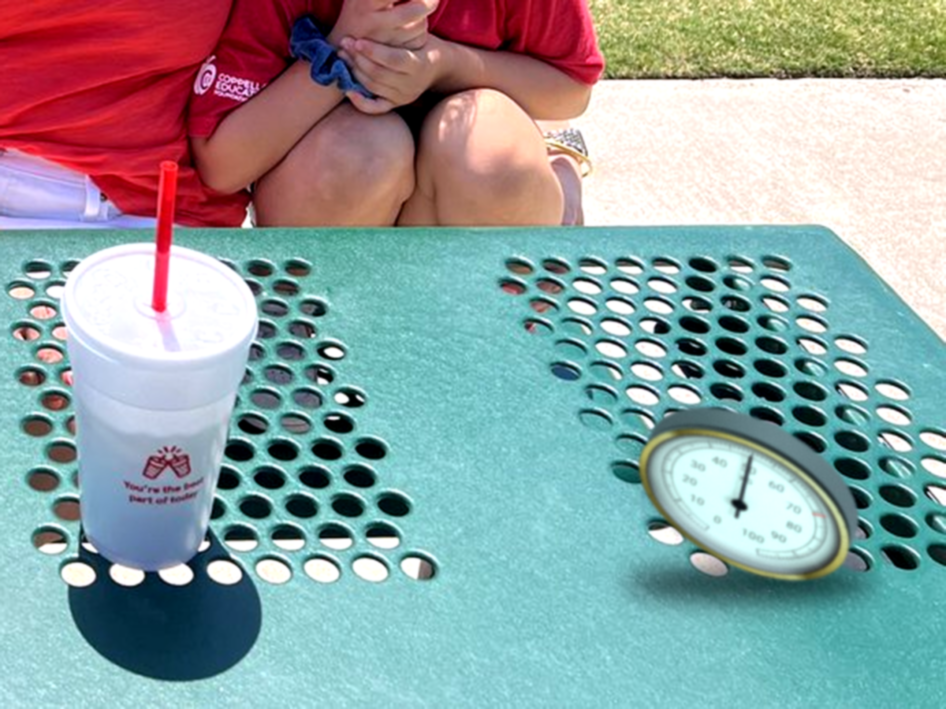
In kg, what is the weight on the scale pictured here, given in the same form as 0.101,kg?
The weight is 50,kg
